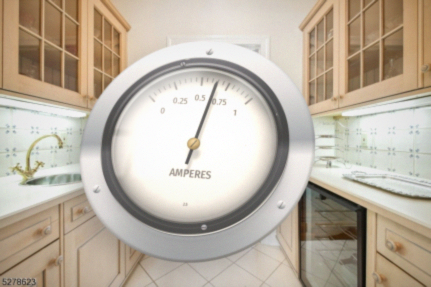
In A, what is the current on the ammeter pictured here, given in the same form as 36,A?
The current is 0.65,A
